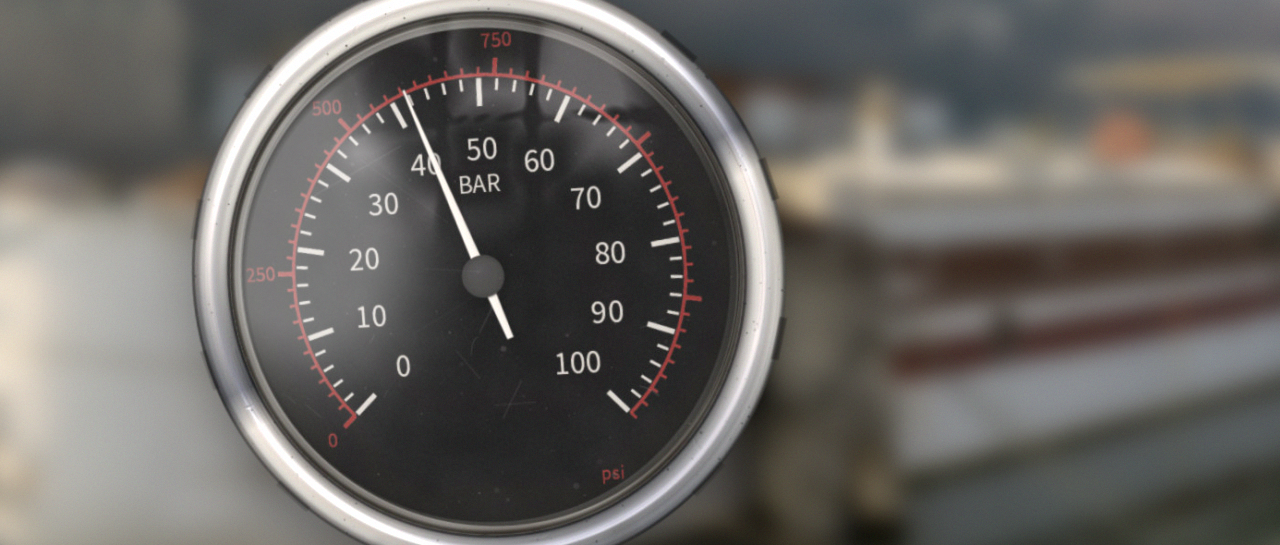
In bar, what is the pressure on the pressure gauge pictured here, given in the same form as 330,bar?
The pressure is 42,bar
